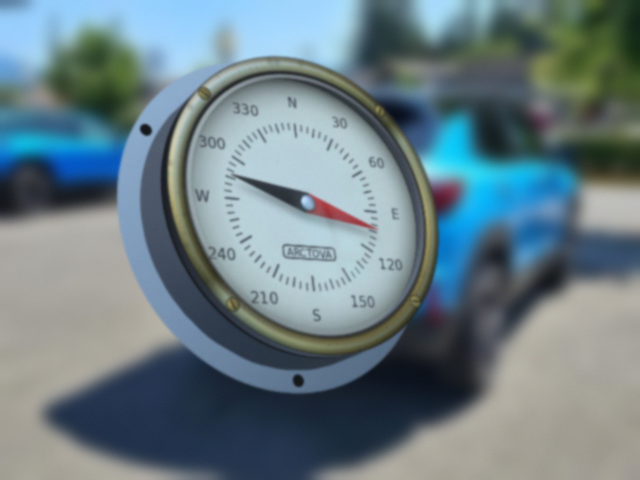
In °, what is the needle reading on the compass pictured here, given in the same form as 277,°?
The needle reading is 105,°
